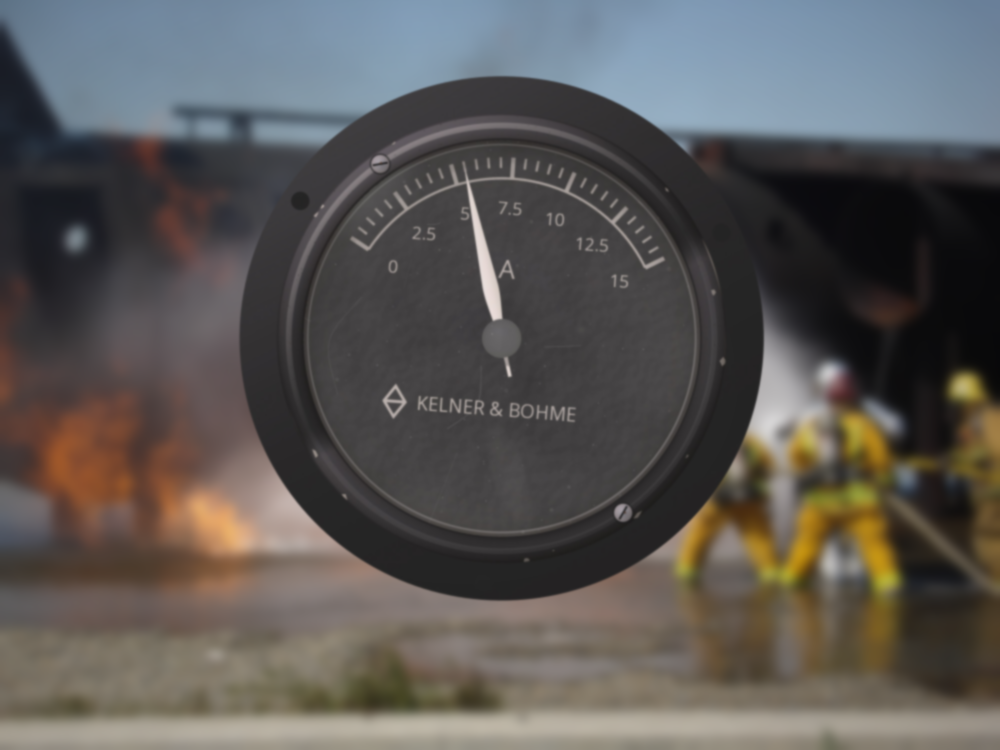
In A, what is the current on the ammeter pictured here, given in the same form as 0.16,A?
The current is 5.5,A
